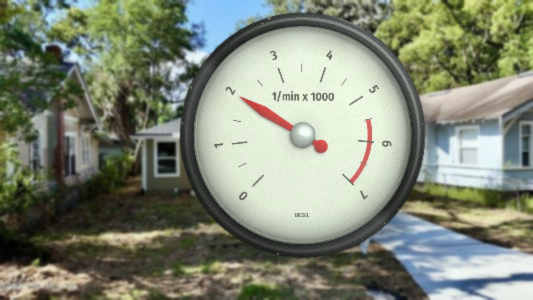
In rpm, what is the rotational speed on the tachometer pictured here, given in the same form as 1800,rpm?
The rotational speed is 2000,rpm
